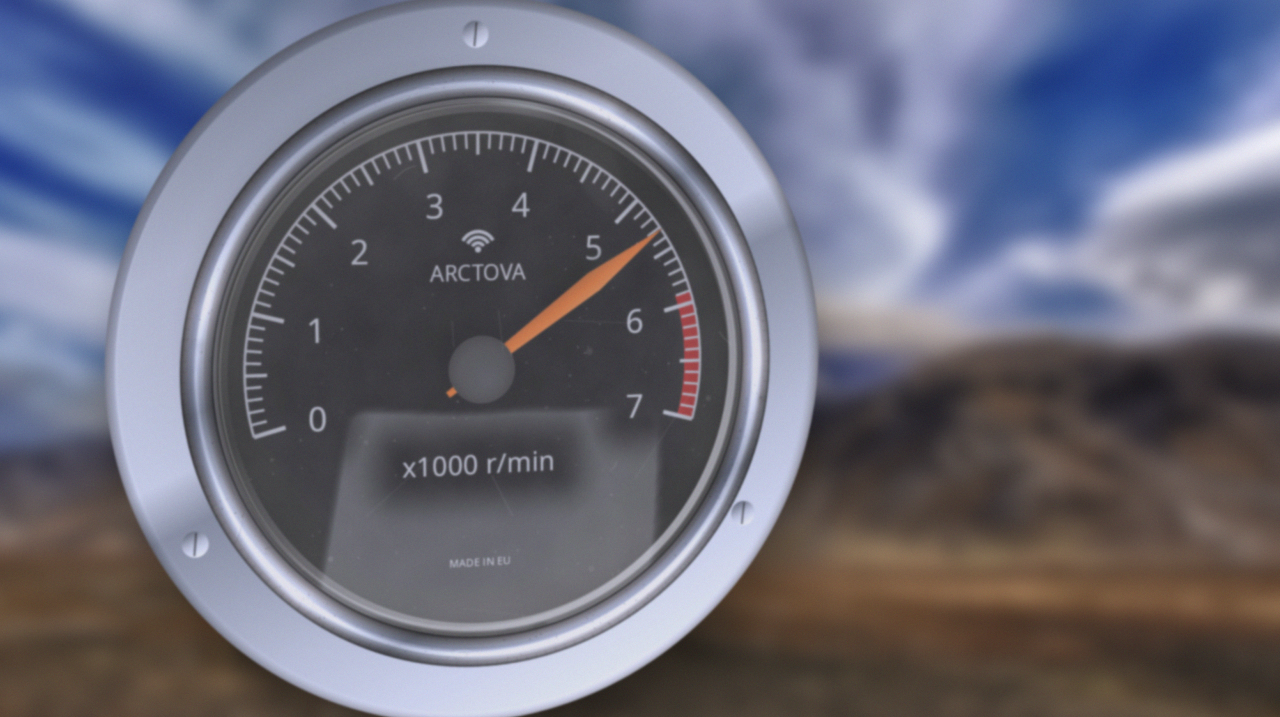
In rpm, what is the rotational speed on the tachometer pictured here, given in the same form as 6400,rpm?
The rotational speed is 5300,rpm
